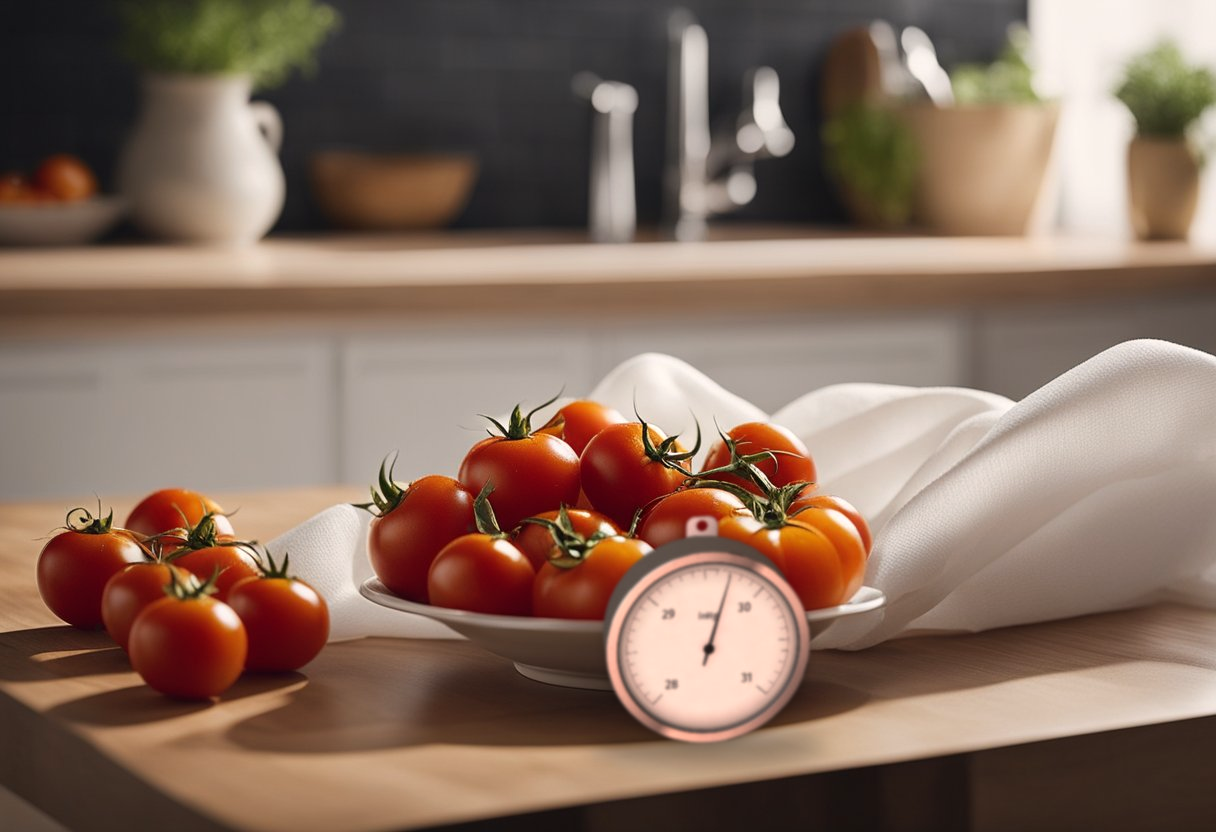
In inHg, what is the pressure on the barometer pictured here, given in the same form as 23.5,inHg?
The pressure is 29.7,inHg
